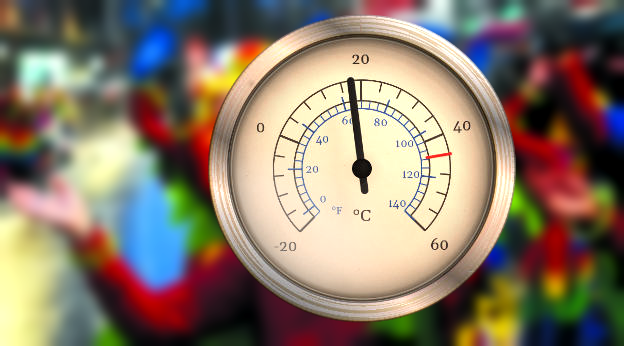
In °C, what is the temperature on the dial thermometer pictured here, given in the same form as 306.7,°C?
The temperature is 18,°C
